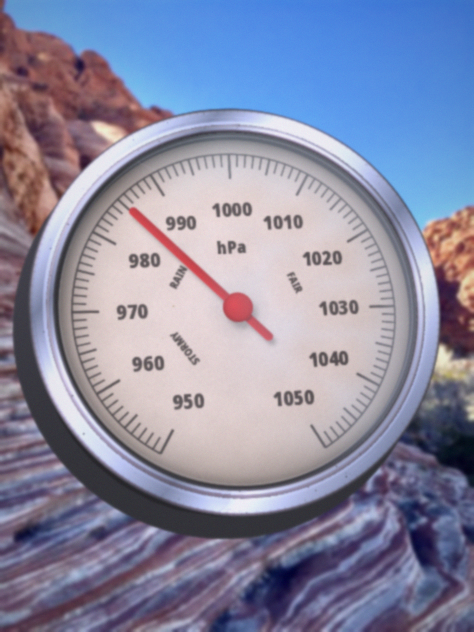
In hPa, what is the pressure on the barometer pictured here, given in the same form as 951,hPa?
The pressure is 985,hPa
